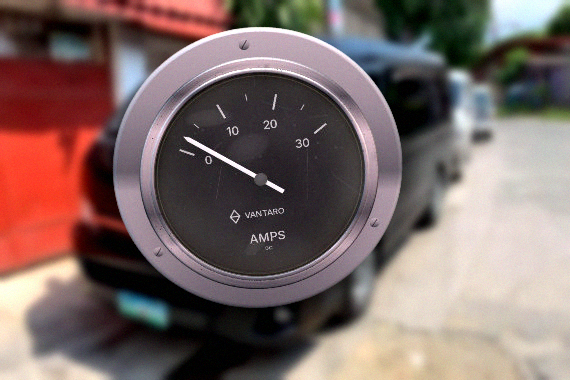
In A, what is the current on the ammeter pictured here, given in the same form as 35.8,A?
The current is 2.5,A
